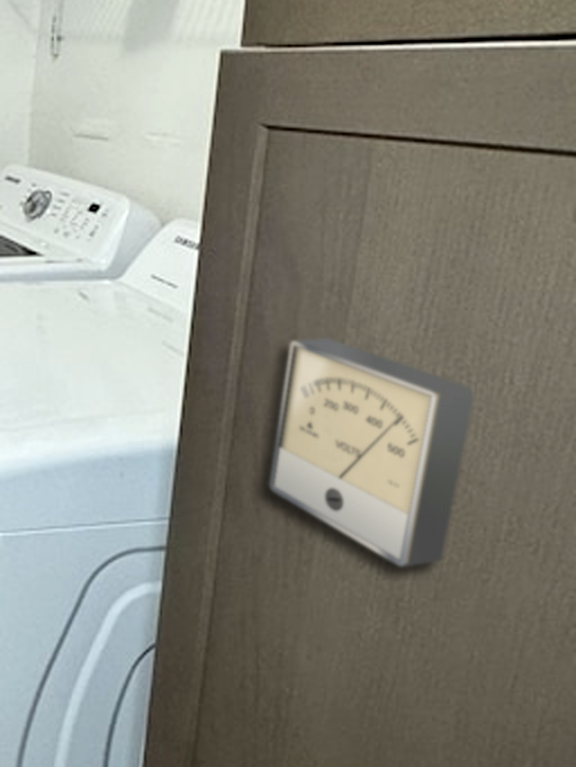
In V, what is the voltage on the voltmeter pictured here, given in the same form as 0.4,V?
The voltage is 450,V
